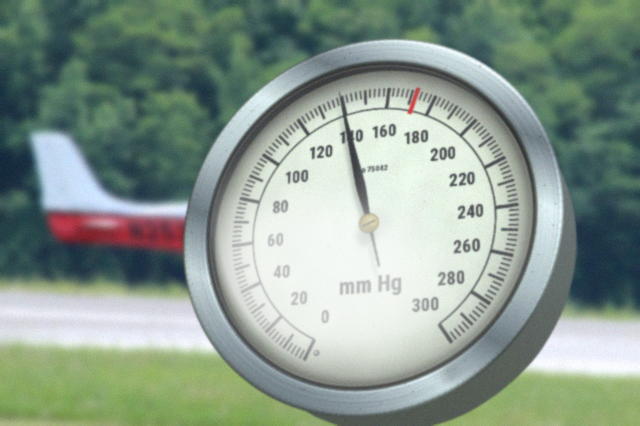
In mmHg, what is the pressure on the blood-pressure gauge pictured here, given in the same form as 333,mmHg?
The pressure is 140,mmHg
